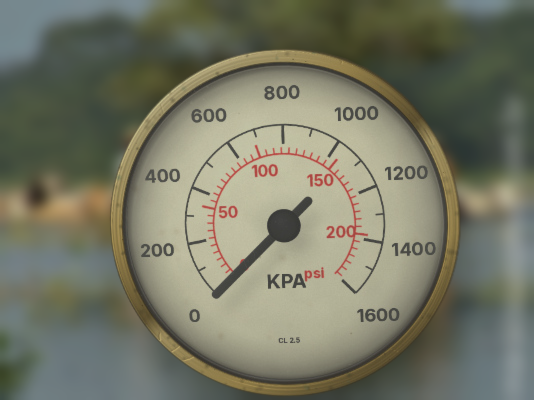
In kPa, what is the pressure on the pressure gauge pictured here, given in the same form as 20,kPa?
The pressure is 0,kPa
